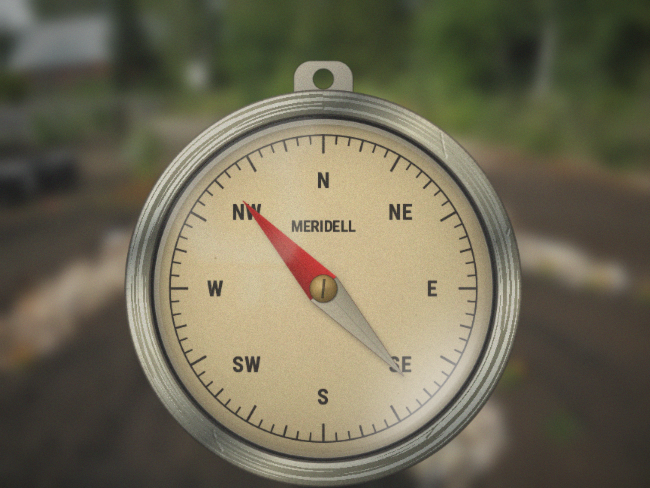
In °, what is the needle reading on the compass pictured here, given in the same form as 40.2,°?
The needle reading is 317.5,°
